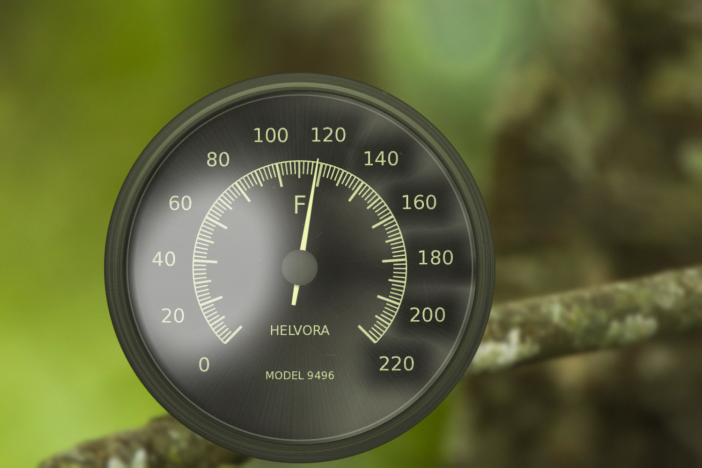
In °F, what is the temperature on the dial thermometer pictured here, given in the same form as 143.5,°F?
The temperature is 118,°F
